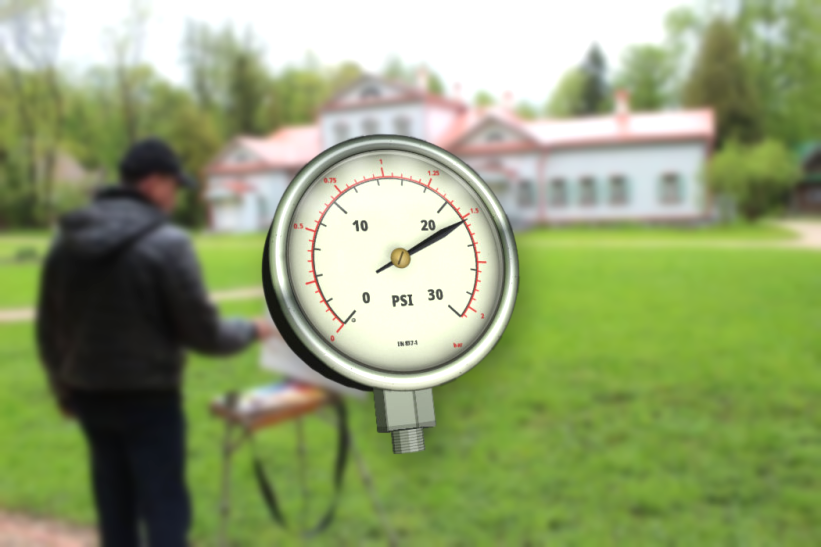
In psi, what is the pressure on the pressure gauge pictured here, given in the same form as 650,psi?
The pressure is 22,psi
